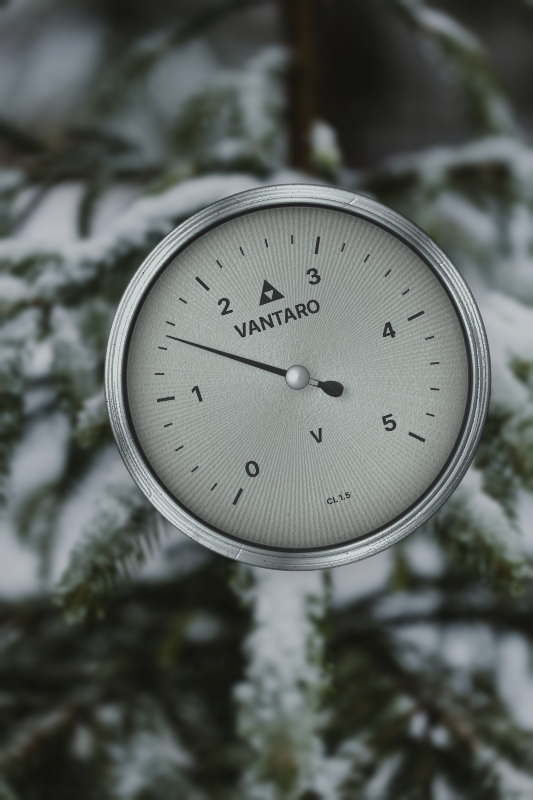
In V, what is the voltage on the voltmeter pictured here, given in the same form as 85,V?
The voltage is 1.5,V
